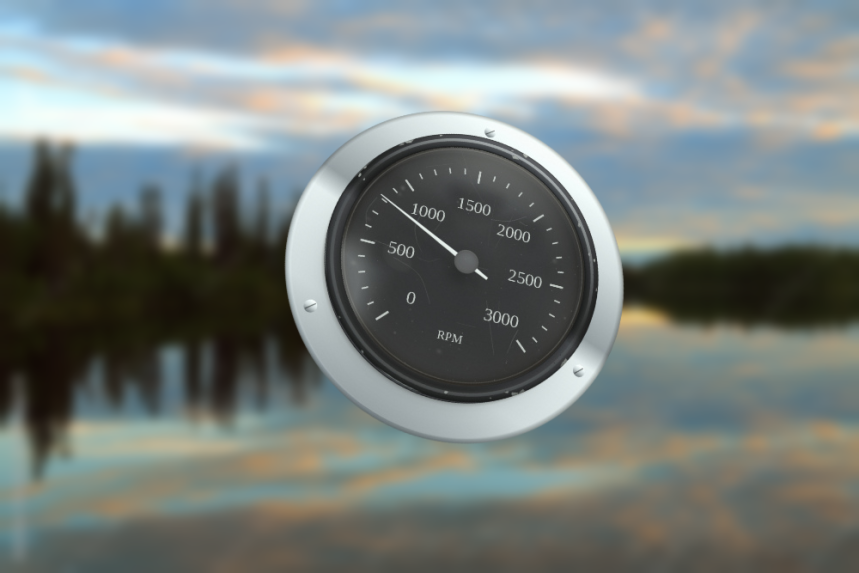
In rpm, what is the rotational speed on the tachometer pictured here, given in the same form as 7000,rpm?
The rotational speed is 800,rpm
